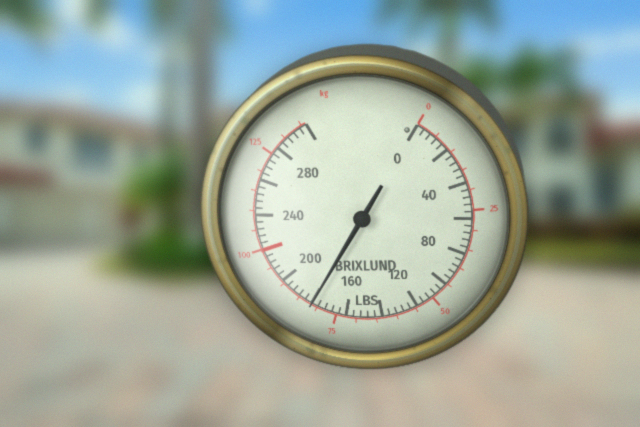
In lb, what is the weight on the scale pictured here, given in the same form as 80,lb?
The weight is 180,lb
